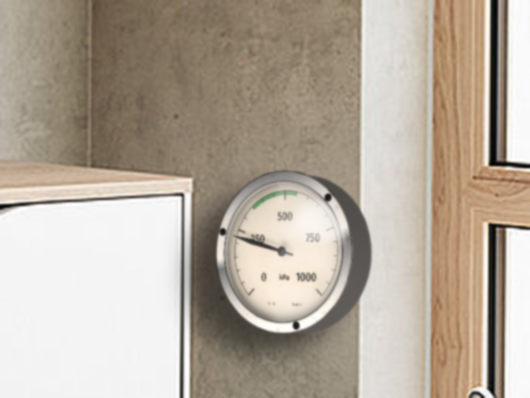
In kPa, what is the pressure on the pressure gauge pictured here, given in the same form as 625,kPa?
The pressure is 225,kPa
